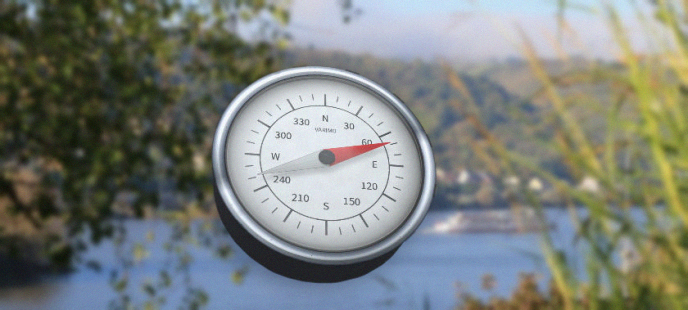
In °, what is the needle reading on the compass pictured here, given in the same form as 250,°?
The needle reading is 70,°
